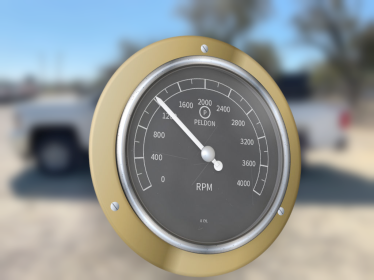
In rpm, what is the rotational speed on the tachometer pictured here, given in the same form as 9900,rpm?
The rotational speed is 1200,rpm
